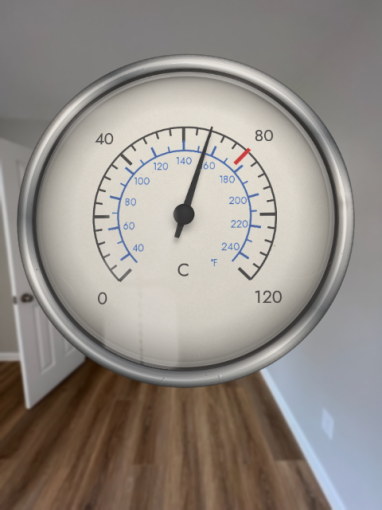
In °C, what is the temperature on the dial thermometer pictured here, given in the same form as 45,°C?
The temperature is 68,°C
